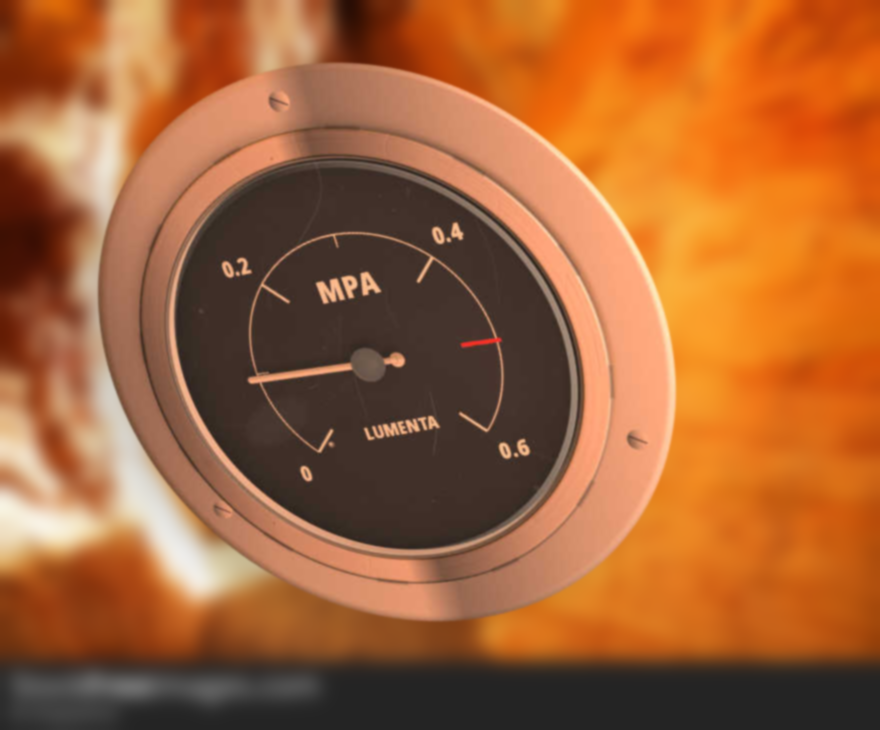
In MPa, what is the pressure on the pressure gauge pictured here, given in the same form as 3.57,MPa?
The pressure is 0.1,MPa
